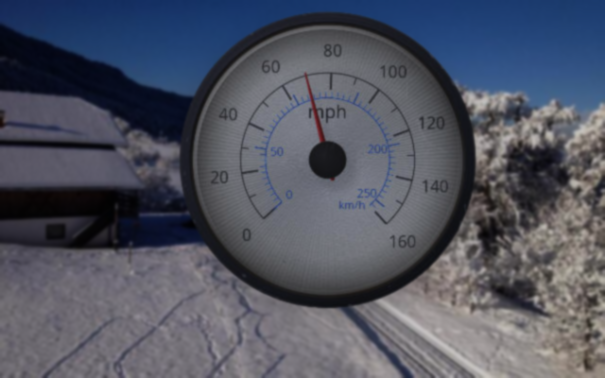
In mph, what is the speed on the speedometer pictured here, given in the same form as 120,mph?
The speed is 70,mph
